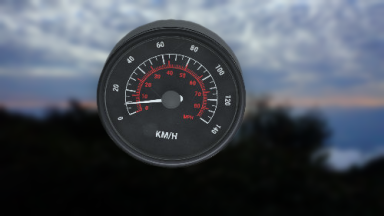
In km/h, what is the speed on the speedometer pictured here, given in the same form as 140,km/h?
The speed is 10,km/h
